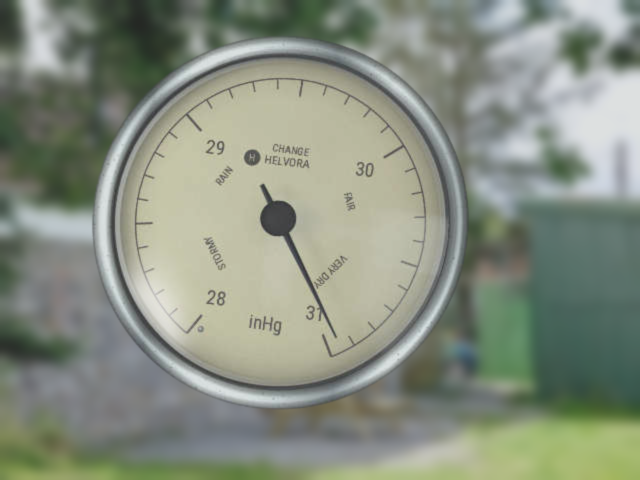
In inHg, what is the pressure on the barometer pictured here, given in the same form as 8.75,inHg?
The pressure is 30.95,inHg
